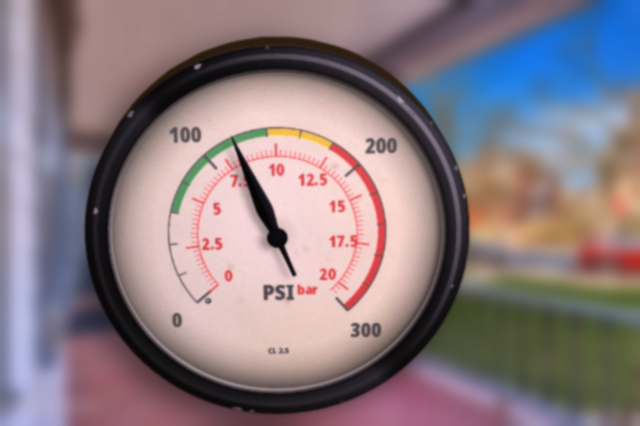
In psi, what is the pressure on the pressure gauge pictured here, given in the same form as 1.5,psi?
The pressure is 120,psi
